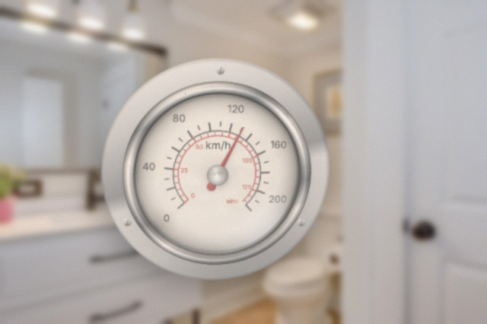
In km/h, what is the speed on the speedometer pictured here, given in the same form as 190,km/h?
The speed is 130,km/h
